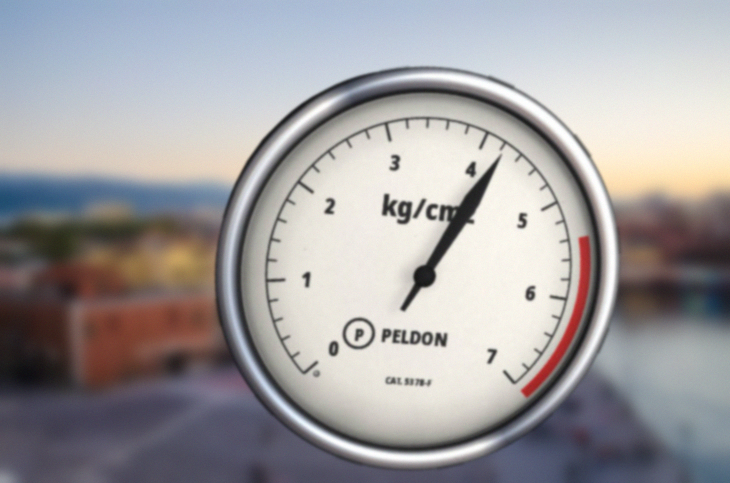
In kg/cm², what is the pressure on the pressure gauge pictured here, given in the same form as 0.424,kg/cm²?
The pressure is 4.2,kg/cm²
